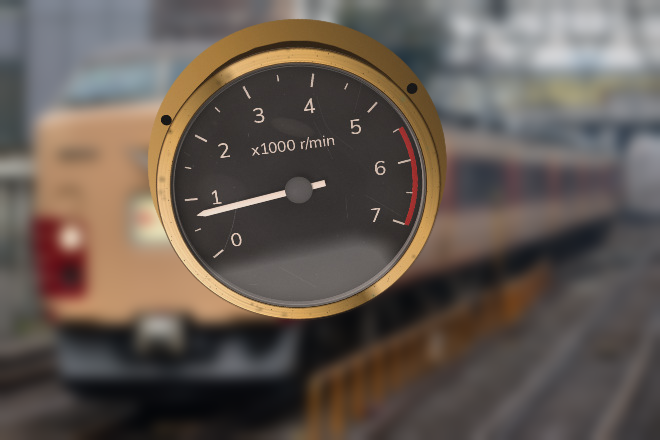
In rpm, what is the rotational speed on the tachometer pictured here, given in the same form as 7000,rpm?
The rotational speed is 750,rpm
